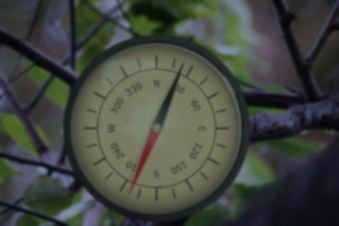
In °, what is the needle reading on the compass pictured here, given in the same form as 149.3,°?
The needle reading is 202.5,°
